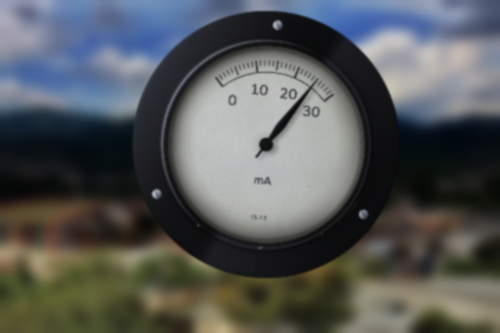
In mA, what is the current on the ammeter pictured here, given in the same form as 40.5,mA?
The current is 25,mA
